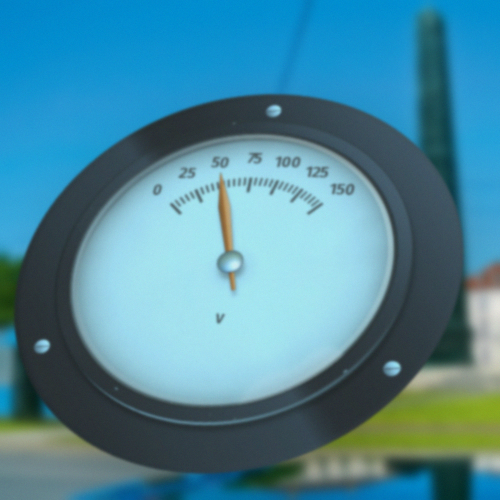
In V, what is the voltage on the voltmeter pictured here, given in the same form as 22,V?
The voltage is 50,V
